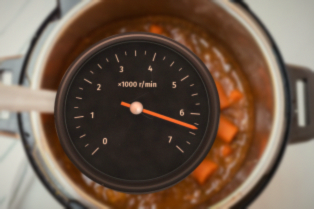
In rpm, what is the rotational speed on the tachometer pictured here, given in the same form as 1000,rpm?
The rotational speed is 6375,rpm
